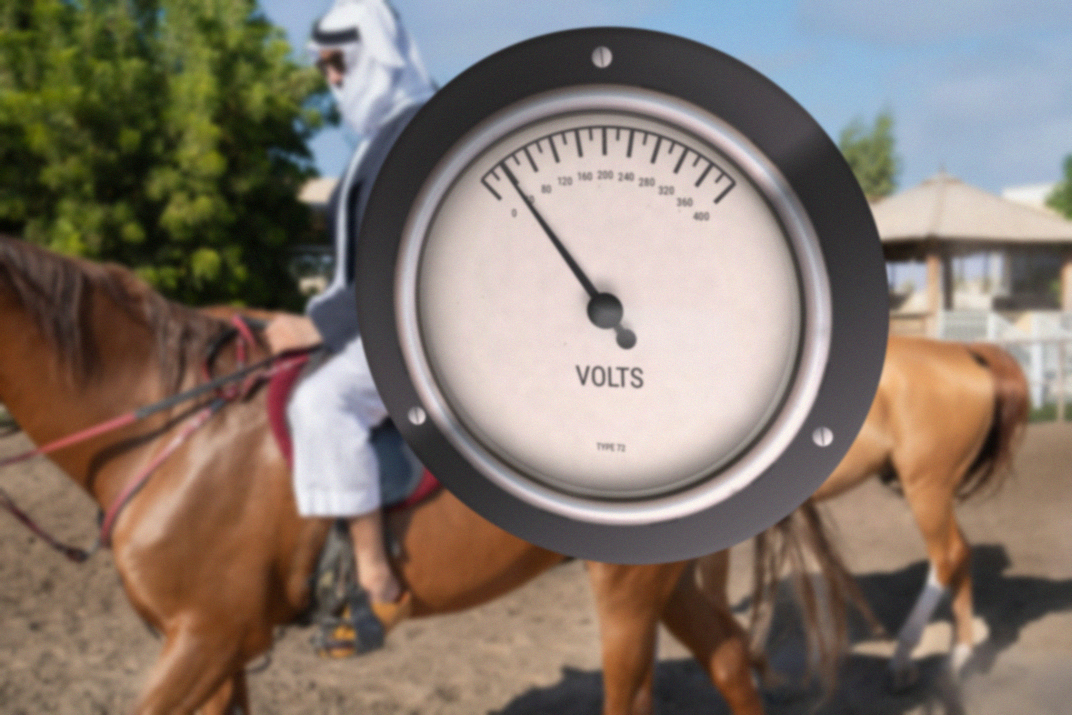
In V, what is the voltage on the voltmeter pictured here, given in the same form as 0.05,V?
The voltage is 40,V
